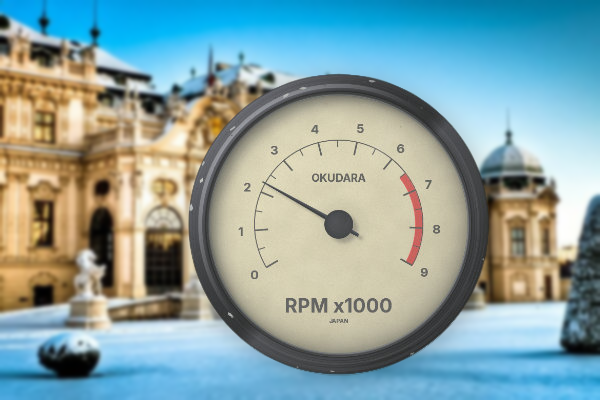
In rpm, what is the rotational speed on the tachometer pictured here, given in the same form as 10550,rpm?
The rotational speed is 2250,rpm
